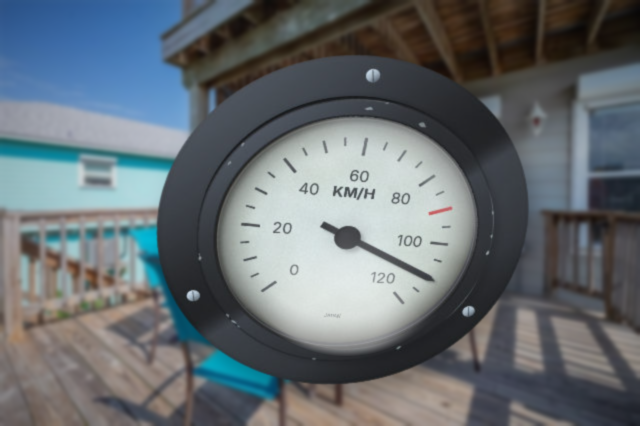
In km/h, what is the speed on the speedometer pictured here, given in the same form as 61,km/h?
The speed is 110,km/h
